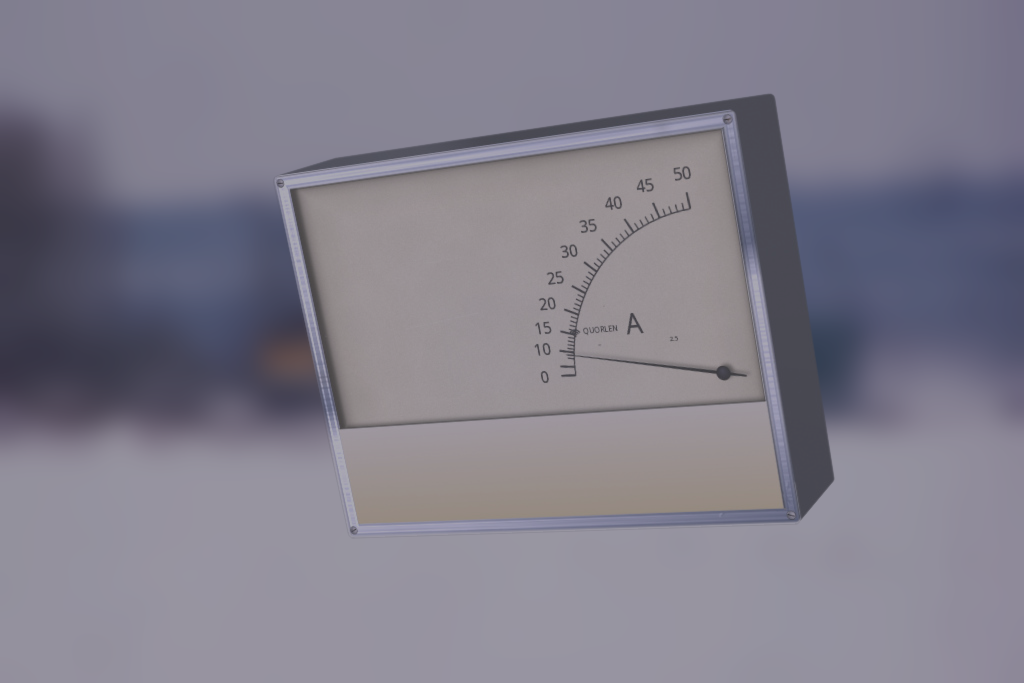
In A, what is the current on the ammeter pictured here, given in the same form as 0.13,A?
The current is 10,A
